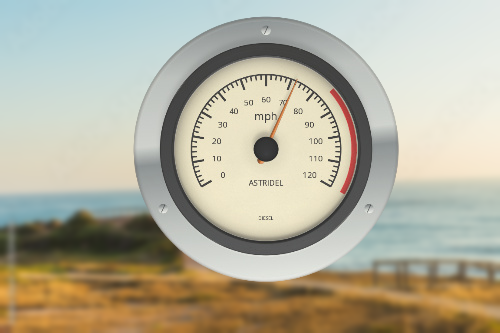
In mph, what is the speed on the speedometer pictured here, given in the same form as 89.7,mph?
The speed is 72,mph
